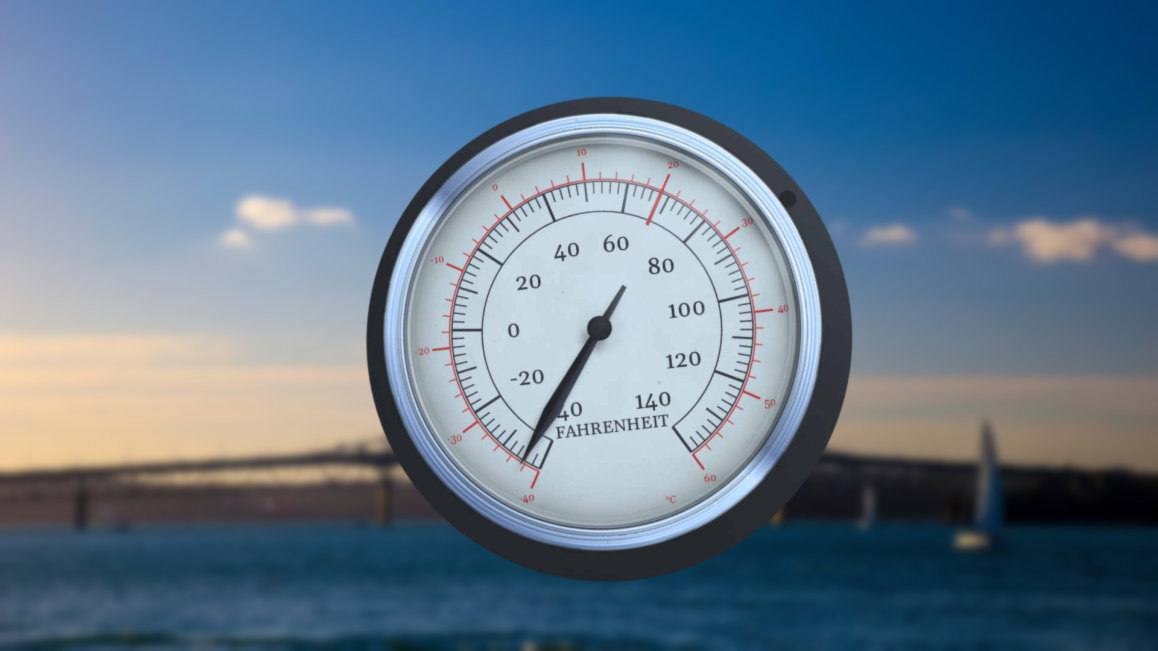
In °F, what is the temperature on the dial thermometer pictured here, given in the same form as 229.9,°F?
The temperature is -36,°F
